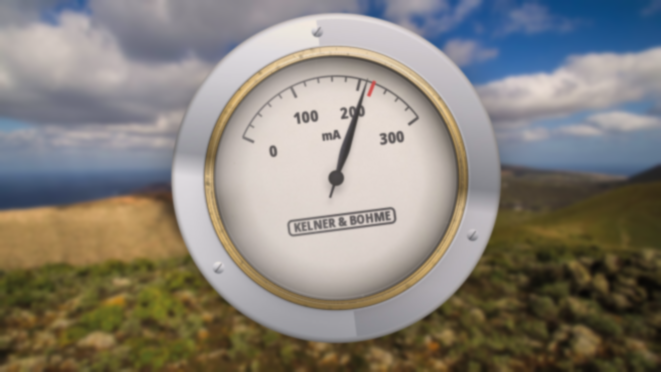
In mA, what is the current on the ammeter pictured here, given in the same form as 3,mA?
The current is 210,mA
